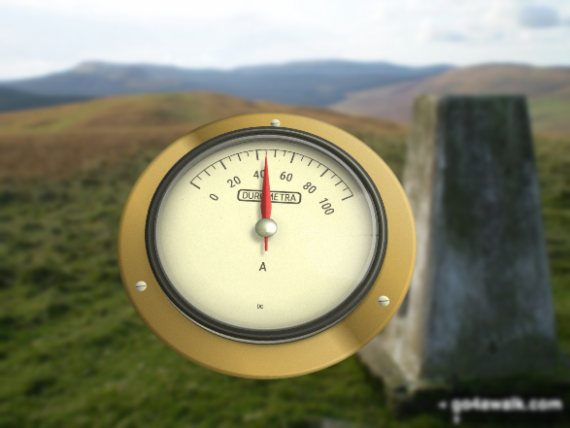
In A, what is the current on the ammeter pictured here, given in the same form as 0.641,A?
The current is 45,A
